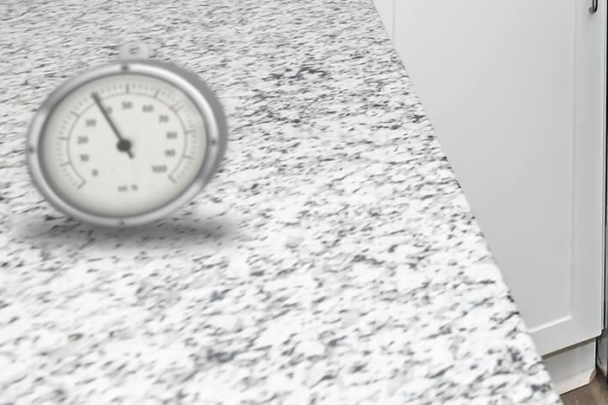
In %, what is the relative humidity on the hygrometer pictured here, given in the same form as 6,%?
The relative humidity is 40,%
